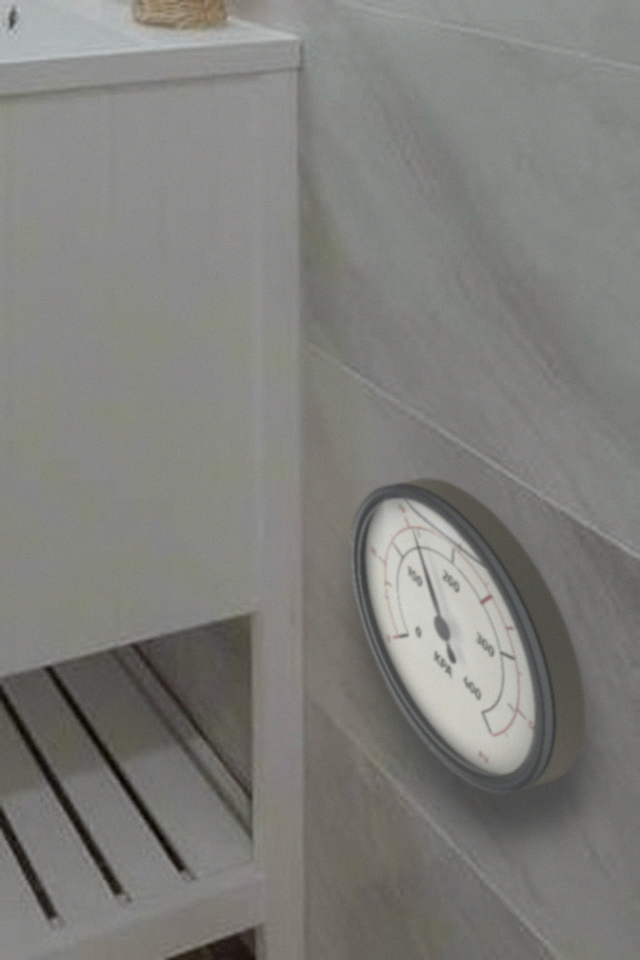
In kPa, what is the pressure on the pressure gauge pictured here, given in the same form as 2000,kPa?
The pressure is 150,kPa
